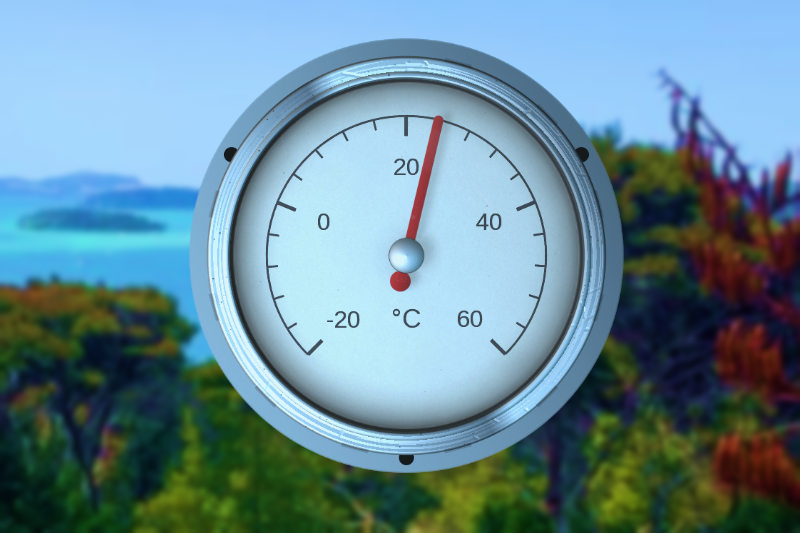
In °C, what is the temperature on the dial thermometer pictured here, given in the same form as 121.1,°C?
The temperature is 24,°C
